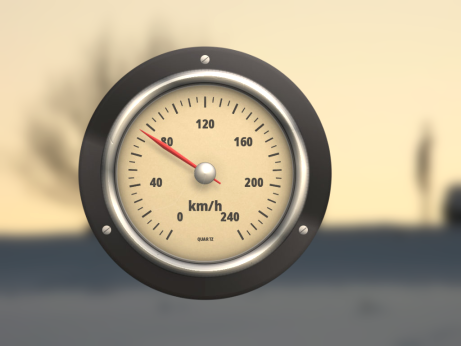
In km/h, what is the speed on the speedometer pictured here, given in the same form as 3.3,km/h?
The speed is 75,km/h
